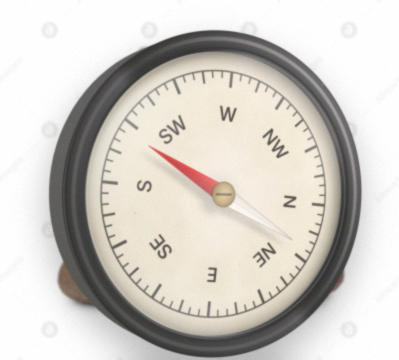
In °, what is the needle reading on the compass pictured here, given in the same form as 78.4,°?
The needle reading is 205,°
